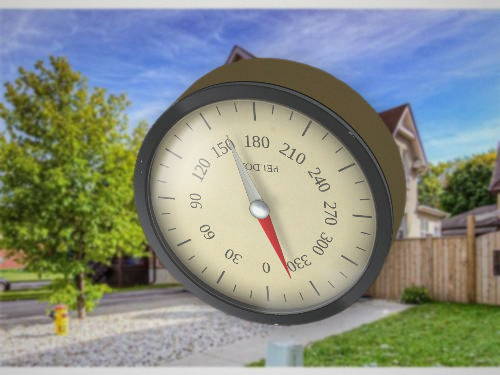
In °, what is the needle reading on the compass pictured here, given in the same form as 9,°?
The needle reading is 340,°
